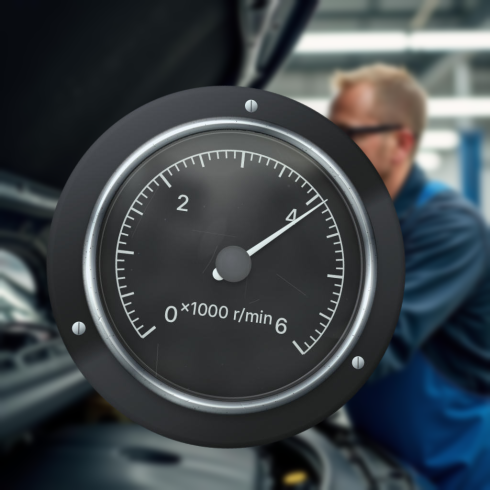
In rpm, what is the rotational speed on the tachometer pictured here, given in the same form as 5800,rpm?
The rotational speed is 4100,rpm
